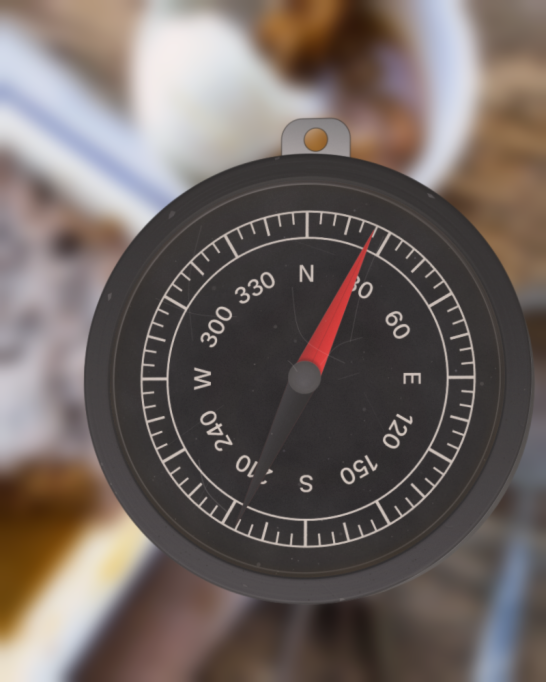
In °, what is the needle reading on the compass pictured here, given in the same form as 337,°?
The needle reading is 25,°
